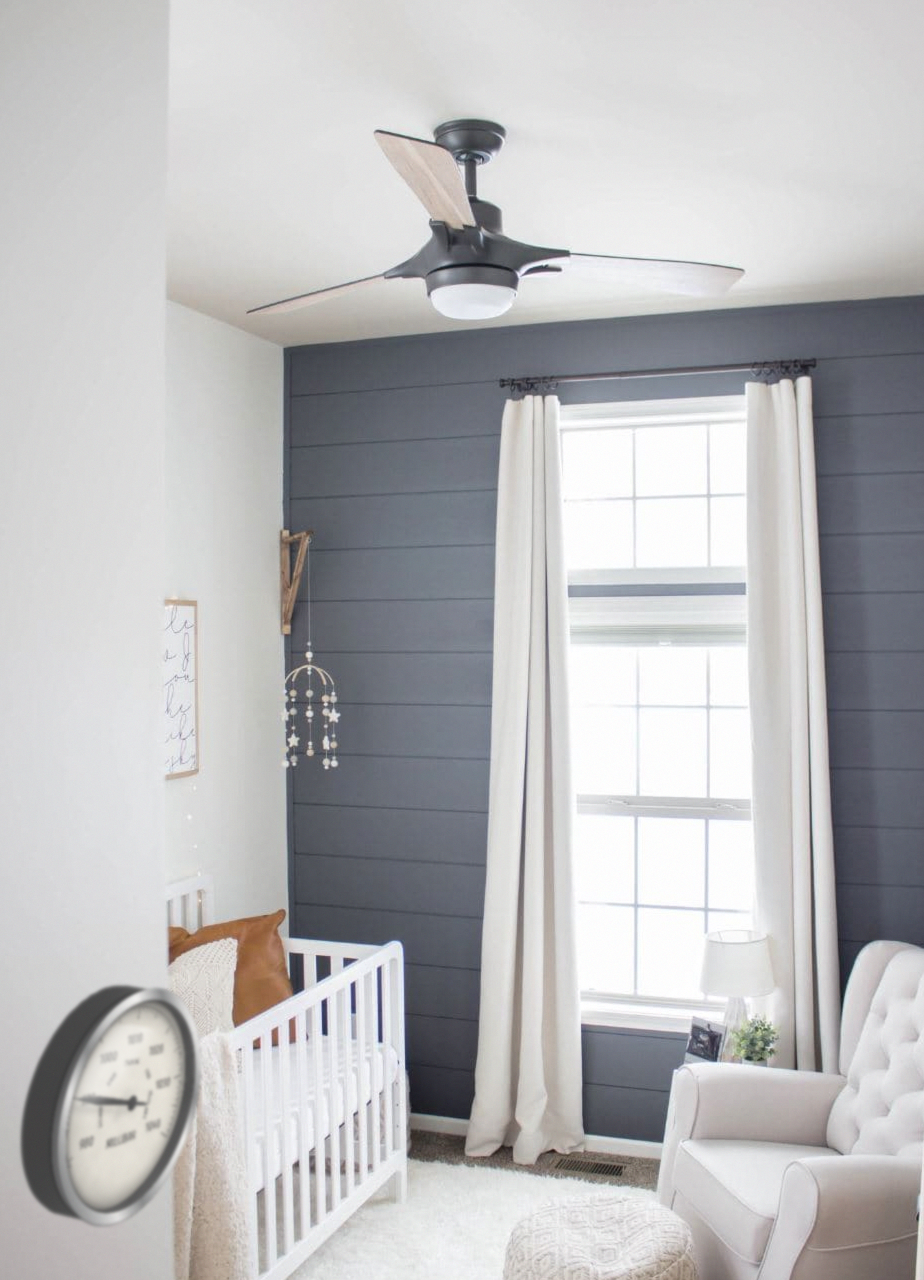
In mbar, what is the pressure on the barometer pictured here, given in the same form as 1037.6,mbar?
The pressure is 990,mbar
